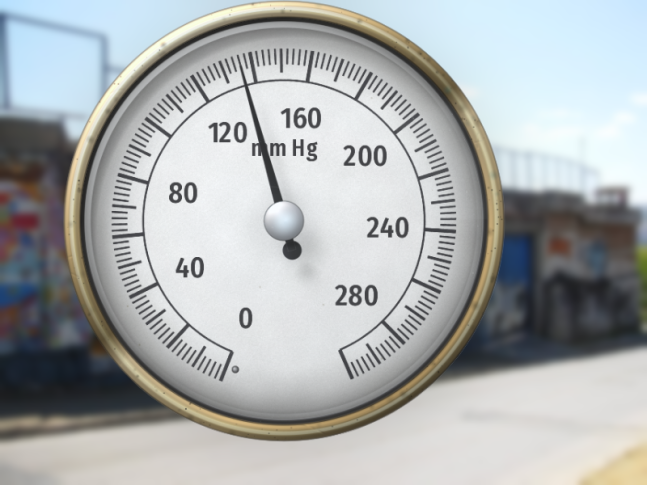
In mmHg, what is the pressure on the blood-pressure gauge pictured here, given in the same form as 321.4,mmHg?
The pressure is 136,mmHg
